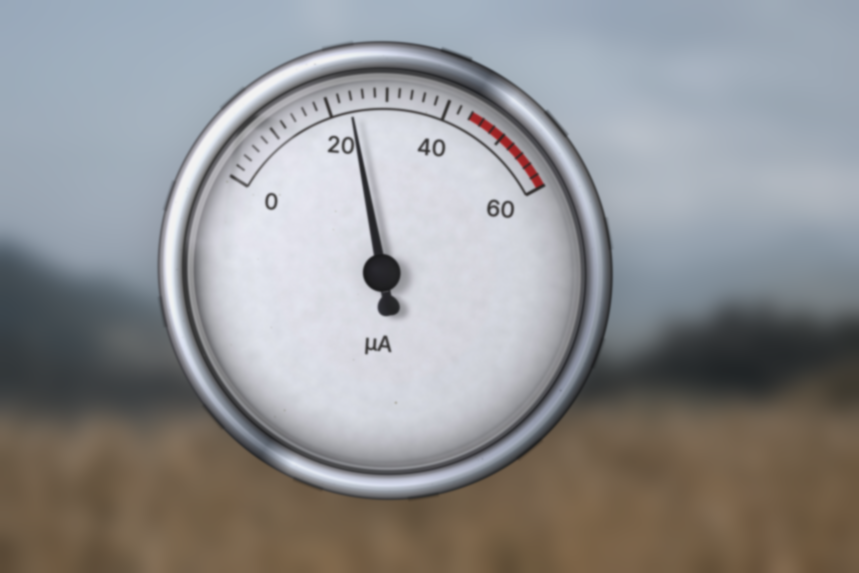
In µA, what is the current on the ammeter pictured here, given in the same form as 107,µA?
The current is 24,µA
